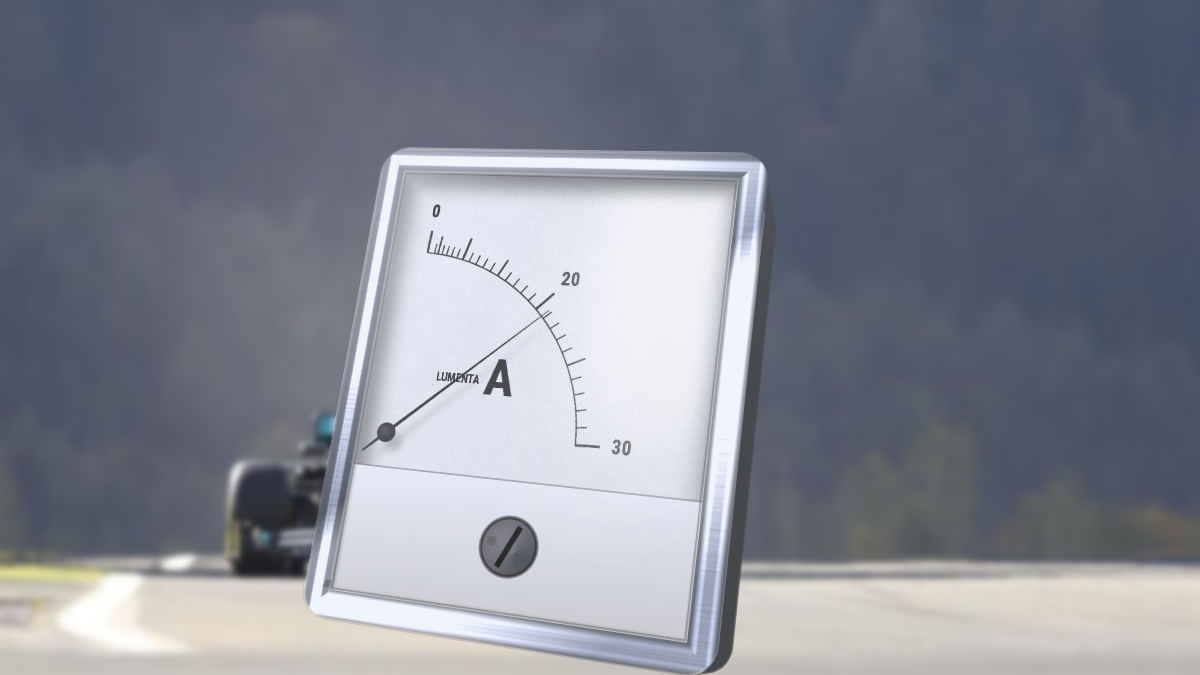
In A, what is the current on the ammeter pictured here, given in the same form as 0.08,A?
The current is 21,A
